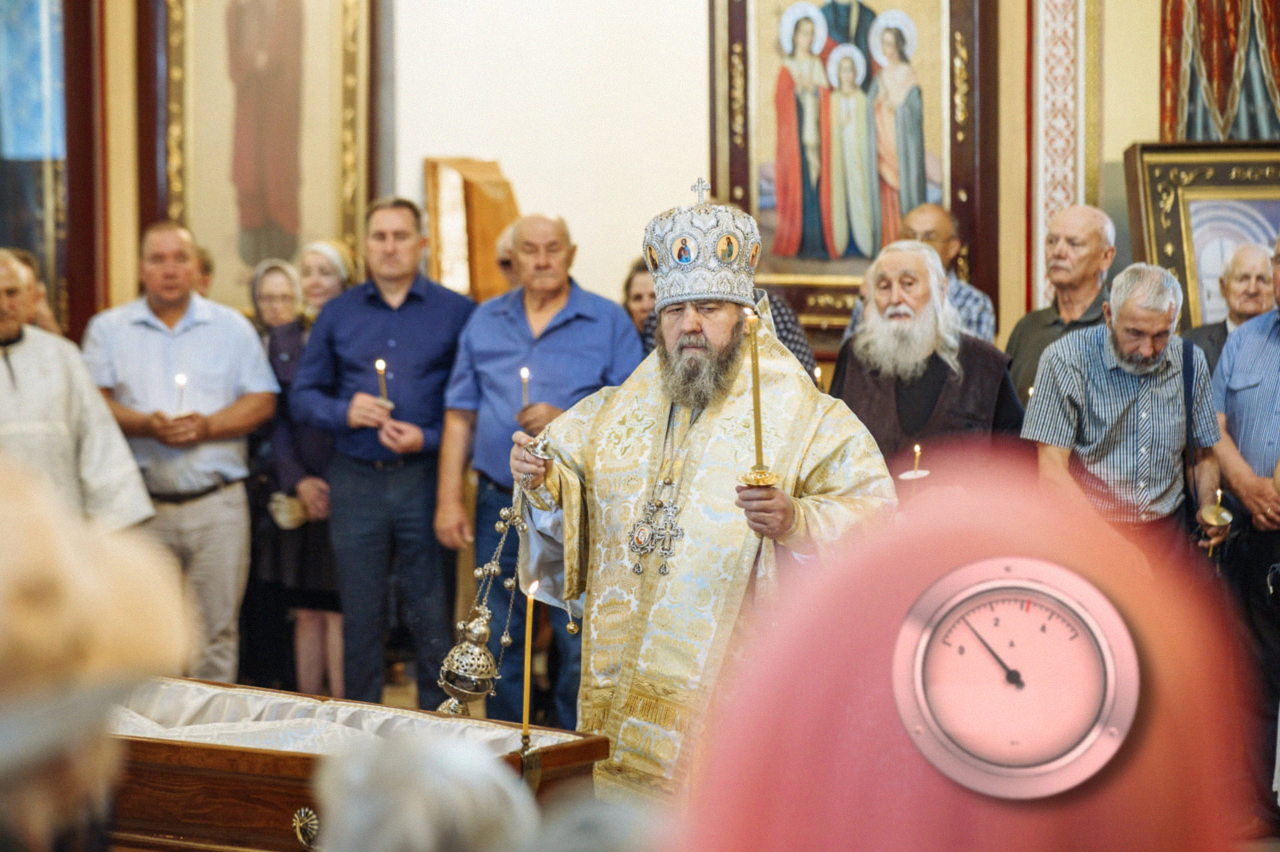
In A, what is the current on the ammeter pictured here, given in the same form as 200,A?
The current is 1,A
